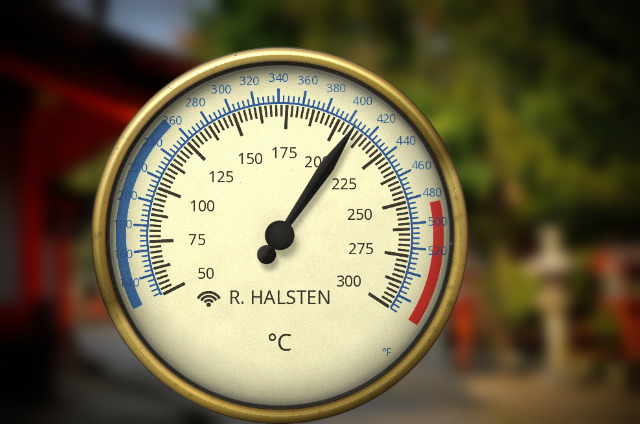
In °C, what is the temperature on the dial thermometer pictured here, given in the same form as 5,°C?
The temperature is 207.5,°C
